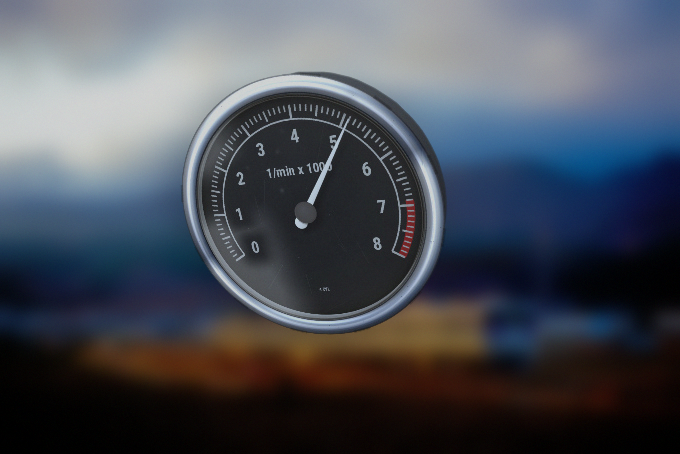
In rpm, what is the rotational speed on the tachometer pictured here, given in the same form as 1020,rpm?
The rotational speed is 5100,rpm
